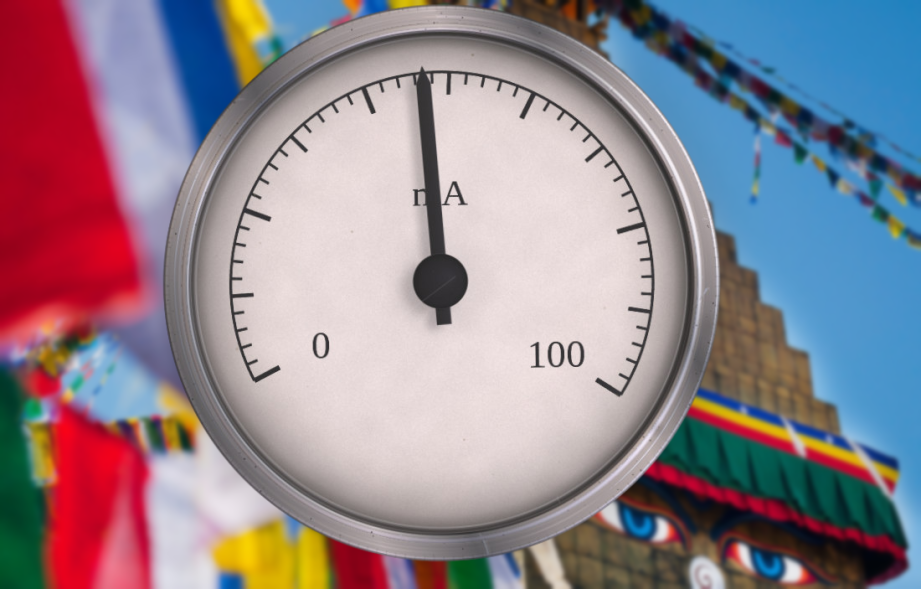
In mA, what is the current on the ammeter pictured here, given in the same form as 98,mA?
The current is 47,mA
